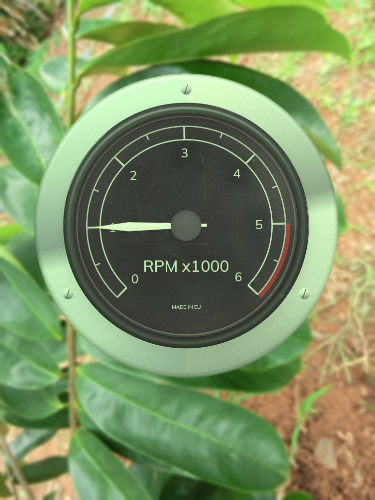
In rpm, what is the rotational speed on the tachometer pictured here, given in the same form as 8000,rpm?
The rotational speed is 1000,rpm
